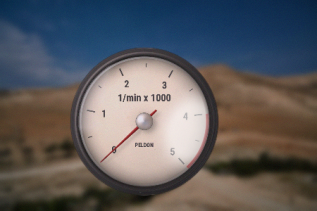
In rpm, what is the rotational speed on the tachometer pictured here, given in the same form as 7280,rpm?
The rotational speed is 0,rpm
